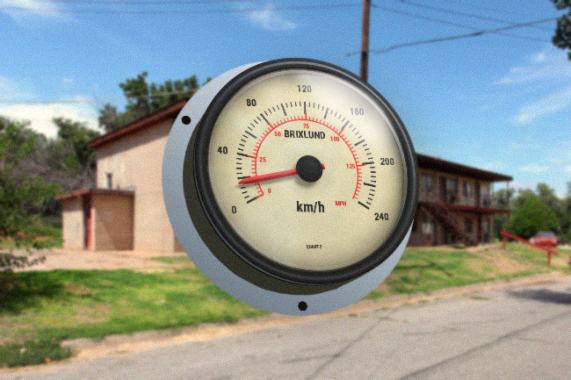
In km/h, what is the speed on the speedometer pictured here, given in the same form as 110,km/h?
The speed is 16,km/h
